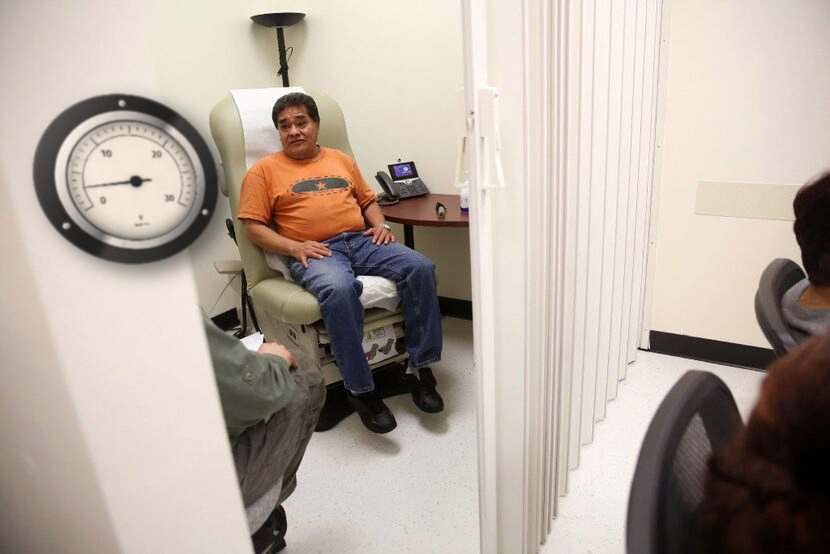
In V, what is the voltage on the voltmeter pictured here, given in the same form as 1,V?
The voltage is 3,V
